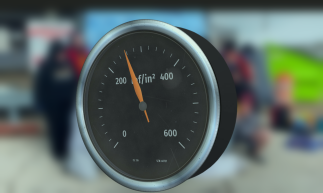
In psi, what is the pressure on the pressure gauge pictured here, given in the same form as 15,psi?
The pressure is 260,psi
